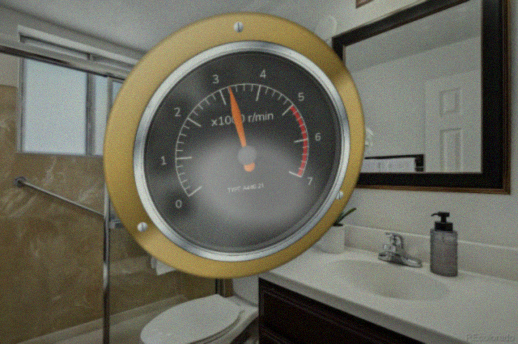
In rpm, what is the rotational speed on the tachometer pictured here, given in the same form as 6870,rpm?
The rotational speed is 3200,rpm
